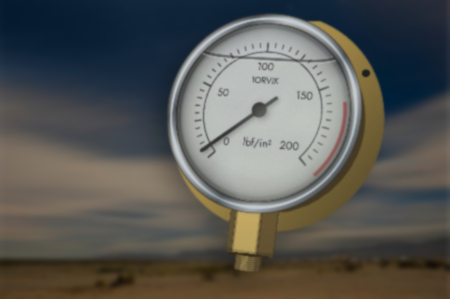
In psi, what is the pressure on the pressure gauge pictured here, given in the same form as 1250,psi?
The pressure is 5,psi
